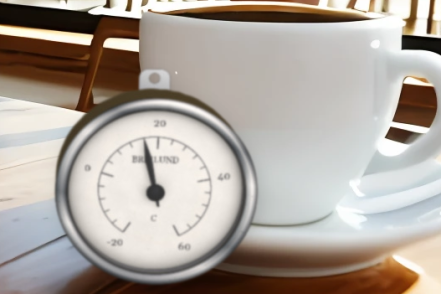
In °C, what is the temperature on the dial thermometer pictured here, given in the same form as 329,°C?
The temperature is 16,°C
